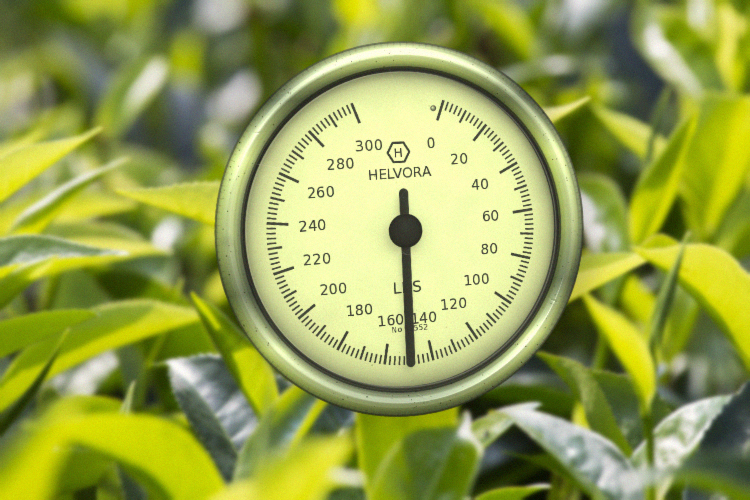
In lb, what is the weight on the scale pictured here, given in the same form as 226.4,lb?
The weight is 150,lb
